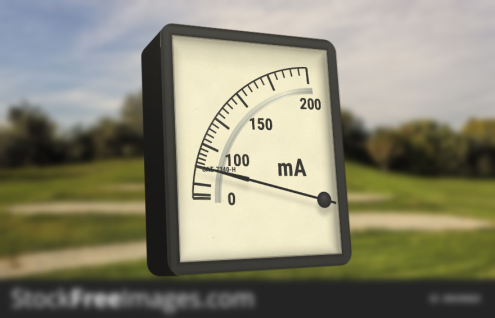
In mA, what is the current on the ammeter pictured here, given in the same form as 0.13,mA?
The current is 75,mA
